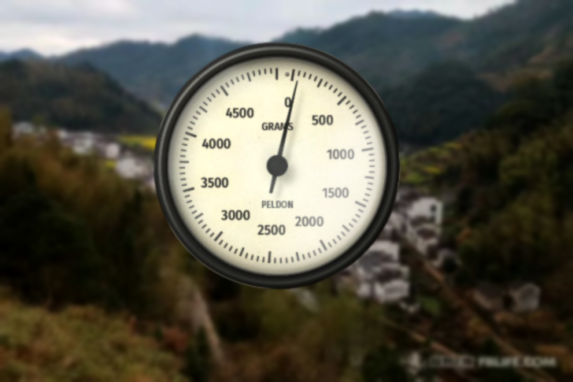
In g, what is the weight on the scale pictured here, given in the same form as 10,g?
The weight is 50,g
